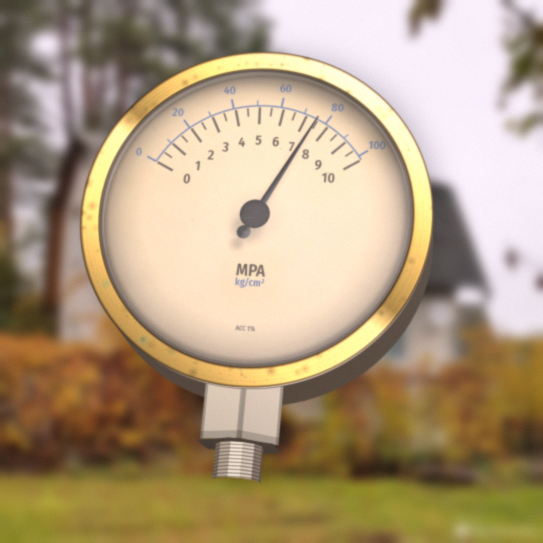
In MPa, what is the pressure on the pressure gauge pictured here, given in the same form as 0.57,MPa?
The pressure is 7.5,MPa
